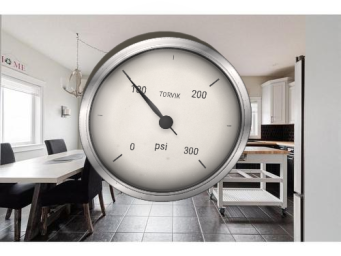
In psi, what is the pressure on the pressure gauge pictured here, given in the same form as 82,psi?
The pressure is 100,psi
